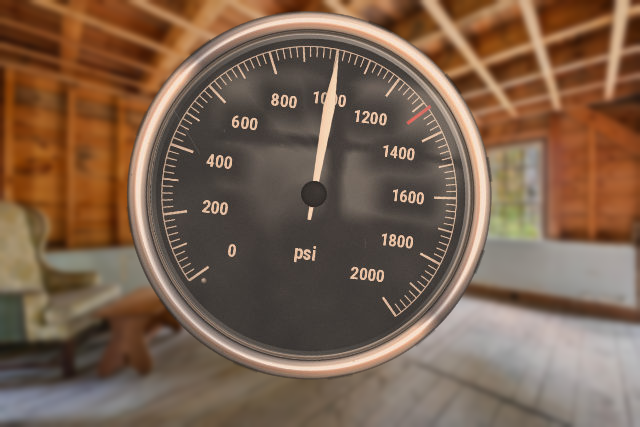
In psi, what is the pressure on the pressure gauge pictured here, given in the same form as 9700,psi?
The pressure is 1000,psi
